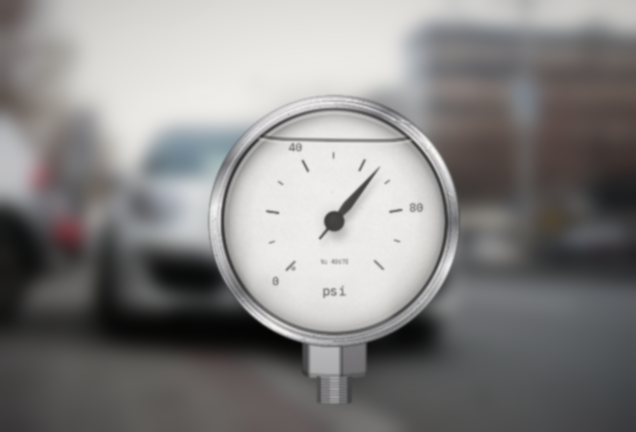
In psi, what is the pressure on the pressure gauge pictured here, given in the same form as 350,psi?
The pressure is 65,psi
